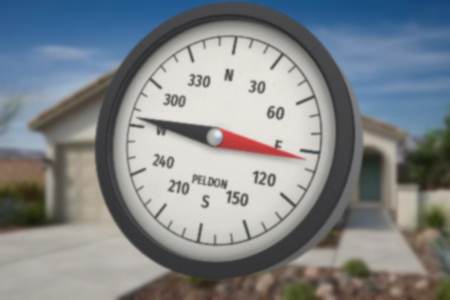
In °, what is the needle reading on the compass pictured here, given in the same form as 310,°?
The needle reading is 95,°
